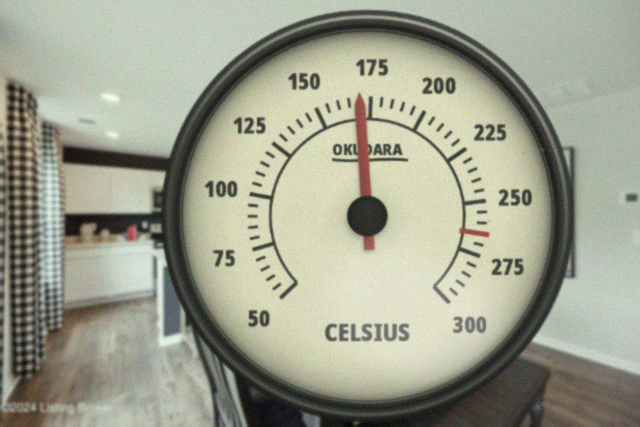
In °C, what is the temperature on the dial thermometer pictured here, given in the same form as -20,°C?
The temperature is 170,°C
